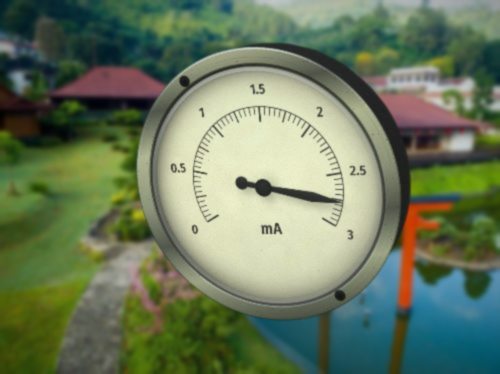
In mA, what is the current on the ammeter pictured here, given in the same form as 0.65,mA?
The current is 2.75,mA
